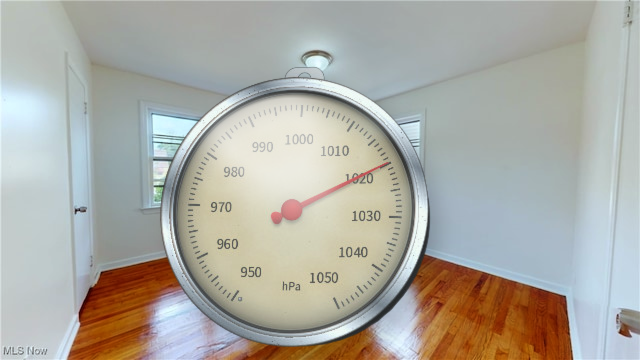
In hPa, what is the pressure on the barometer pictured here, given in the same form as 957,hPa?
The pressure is 1020,hPa
